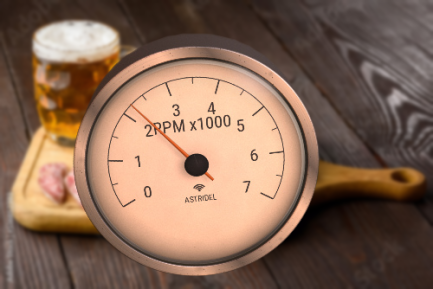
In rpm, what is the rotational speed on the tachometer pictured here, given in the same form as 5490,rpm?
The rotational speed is 2250,rpm
